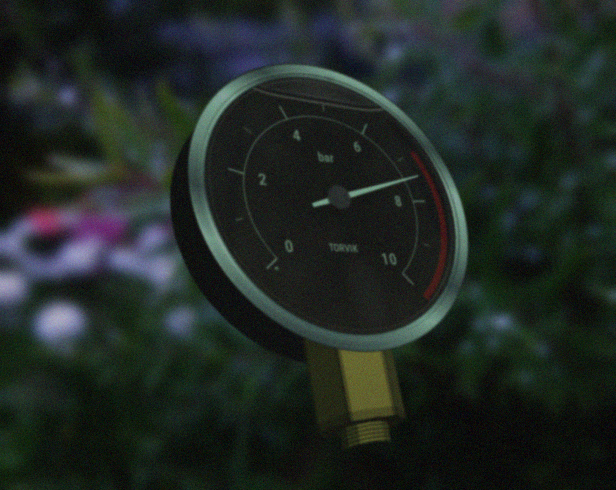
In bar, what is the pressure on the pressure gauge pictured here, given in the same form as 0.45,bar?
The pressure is 7.5,bar
